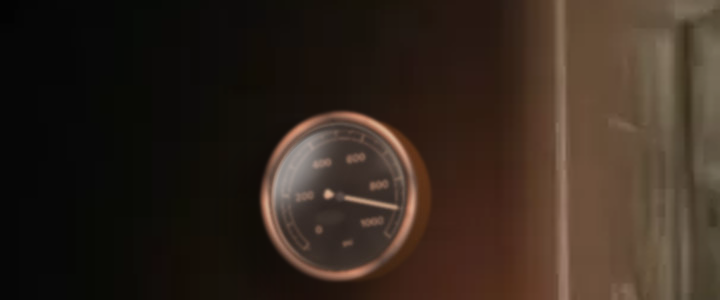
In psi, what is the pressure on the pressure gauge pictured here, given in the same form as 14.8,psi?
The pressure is 900,psi
